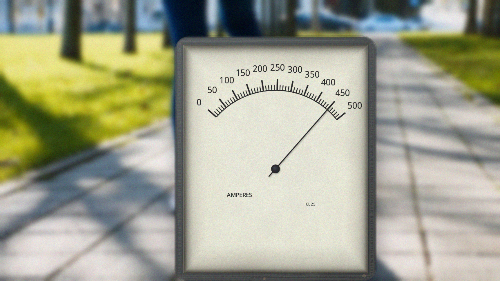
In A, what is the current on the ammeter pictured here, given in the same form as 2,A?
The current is 450,A
